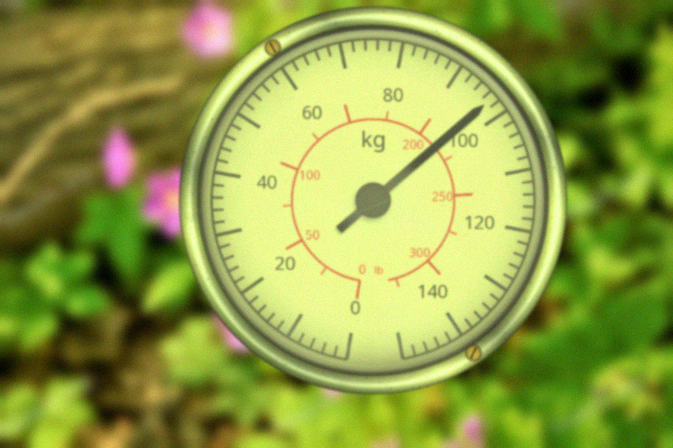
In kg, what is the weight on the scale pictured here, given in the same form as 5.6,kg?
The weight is 97,kg
